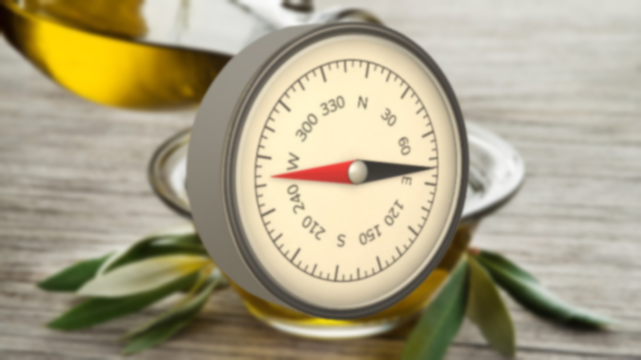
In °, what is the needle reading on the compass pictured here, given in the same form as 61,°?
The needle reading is 260,°
